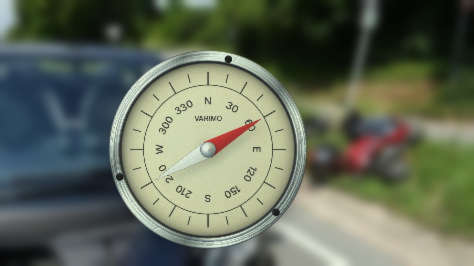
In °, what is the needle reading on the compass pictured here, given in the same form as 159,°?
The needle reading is 60,°
